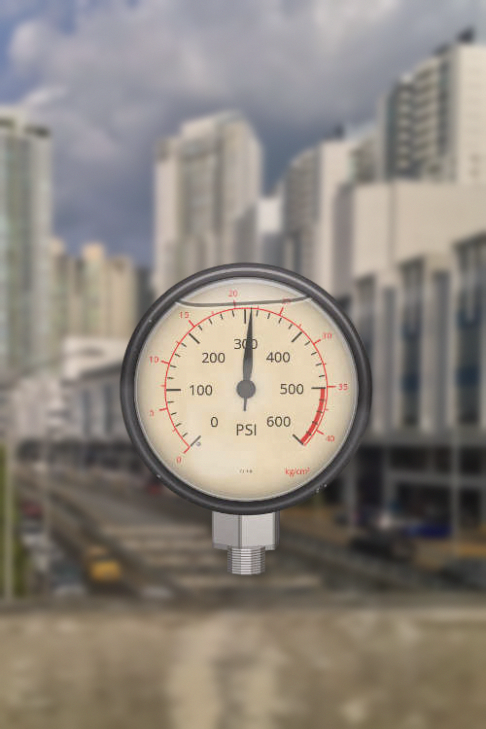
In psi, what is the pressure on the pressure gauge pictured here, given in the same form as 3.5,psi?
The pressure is 310,psi
